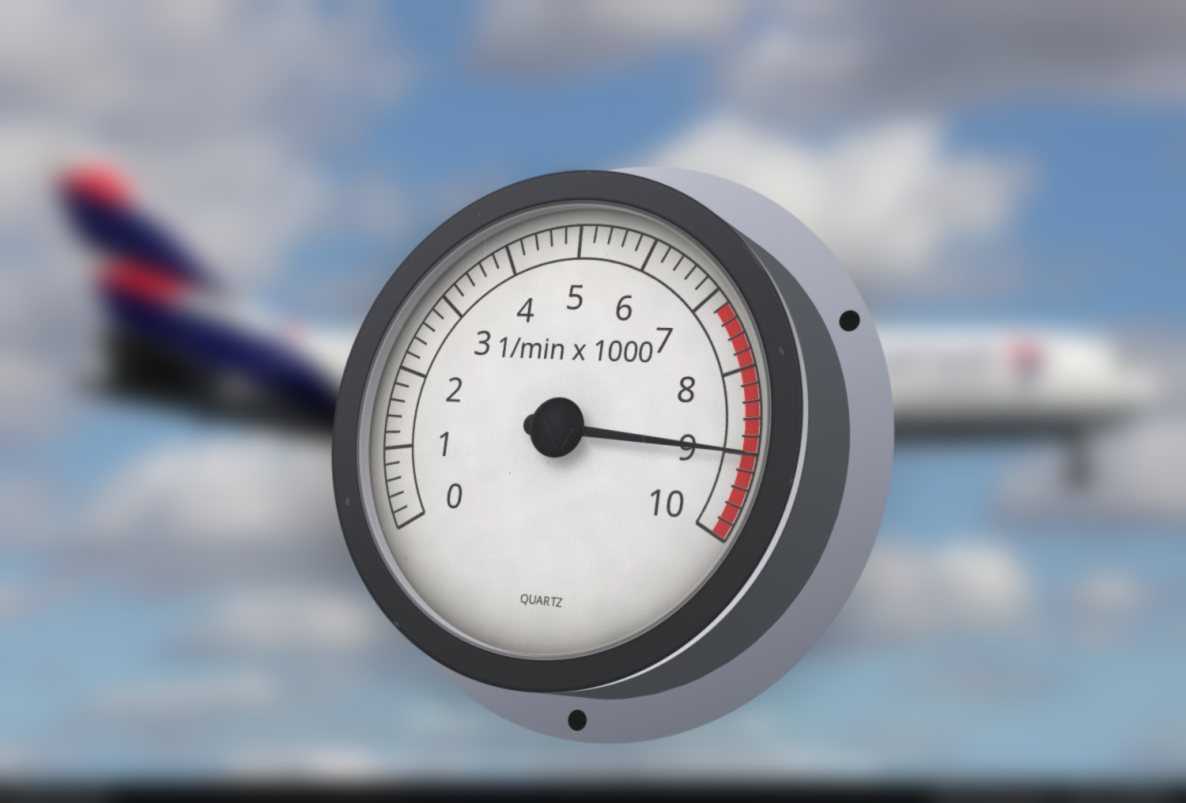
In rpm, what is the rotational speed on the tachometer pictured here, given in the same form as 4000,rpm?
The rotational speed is 9000,rpm
